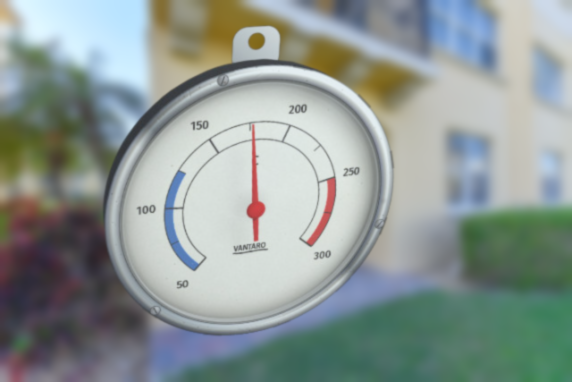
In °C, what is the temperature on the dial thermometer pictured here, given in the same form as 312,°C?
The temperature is 175,°C
